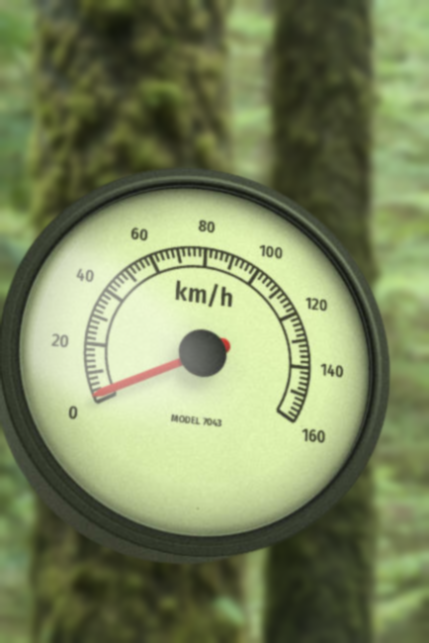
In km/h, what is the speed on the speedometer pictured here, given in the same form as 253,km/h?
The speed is 2,km/h
